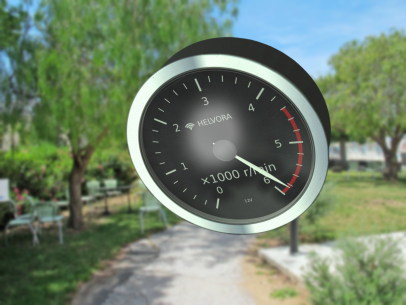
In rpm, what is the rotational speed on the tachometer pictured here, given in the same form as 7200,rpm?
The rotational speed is 5800,rpm
